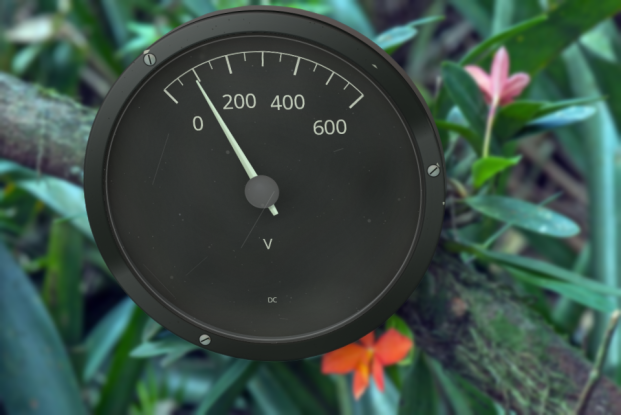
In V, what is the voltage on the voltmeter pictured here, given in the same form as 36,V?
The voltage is 100,V
